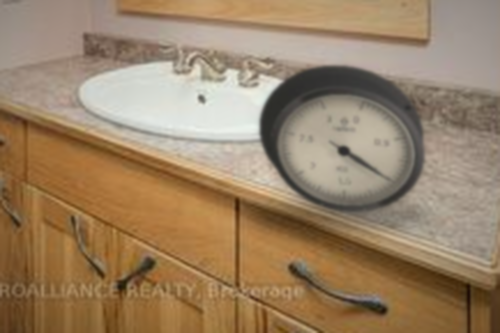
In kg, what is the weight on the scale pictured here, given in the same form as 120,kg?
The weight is 1,kg
